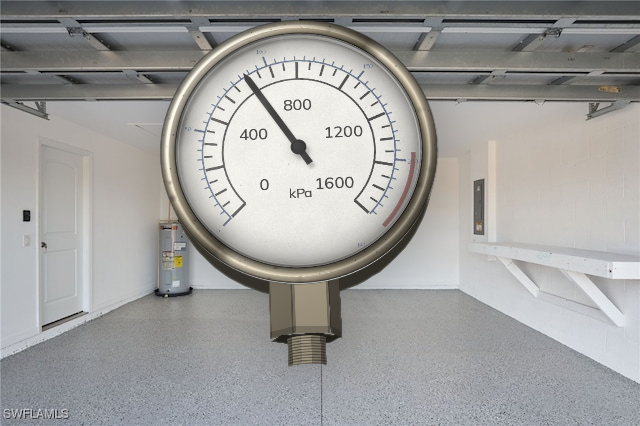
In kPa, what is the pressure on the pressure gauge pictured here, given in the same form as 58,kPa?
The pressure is 600,kPa
